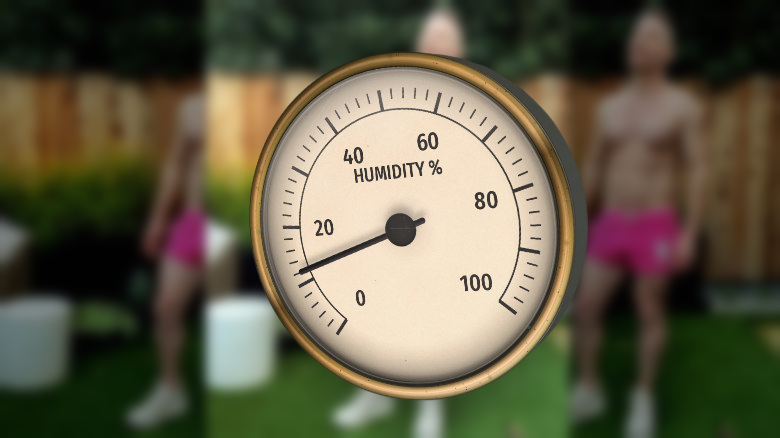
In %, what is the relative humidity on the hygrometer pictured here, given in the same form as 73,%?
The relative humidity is 12,%
